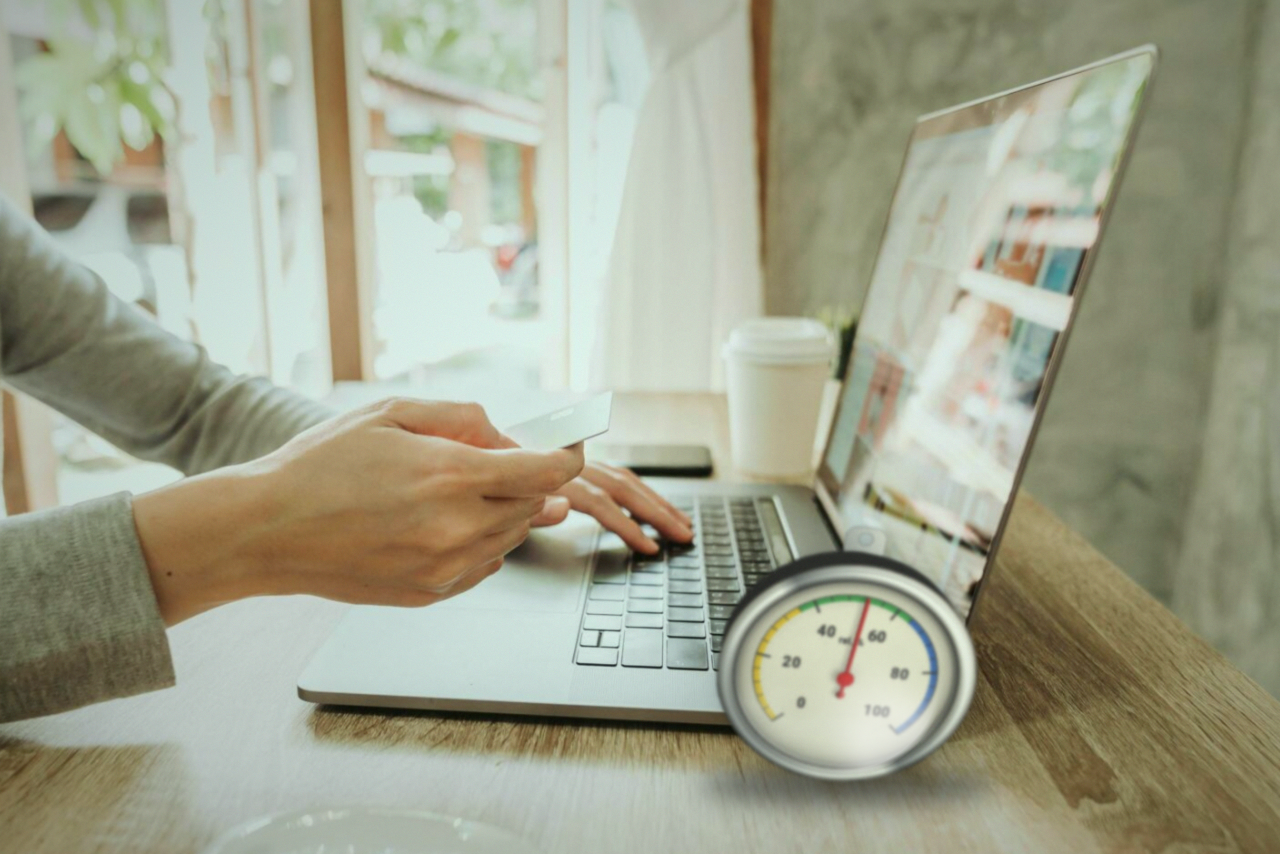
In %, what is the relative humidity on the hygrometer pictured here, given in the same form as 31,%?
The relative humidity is 52,%
